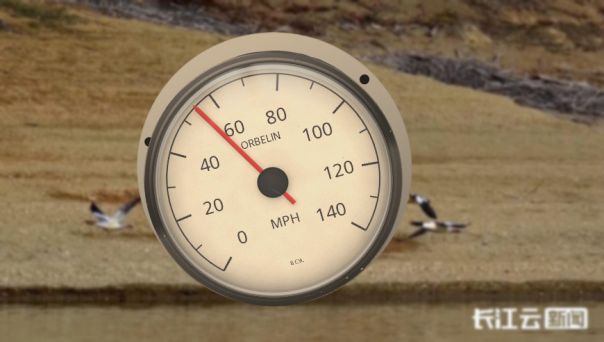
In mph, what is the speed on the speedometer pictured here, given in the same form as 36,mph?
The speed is 55,mph
